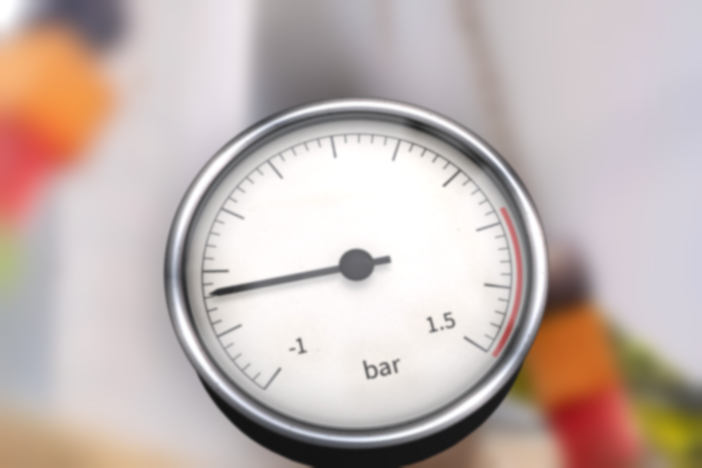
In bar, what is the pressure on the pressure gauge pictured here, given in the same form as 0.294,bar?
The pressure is -0.6,bar
